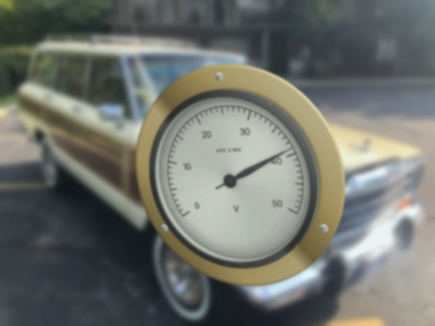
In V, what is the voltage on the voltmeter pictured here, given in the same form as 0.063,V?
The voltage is 39,V
